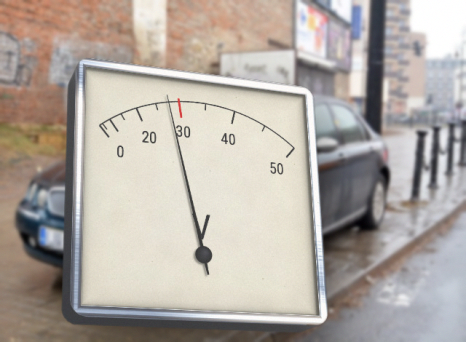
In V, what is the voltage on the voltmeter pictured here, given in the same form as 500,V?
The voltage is 27.5,V
